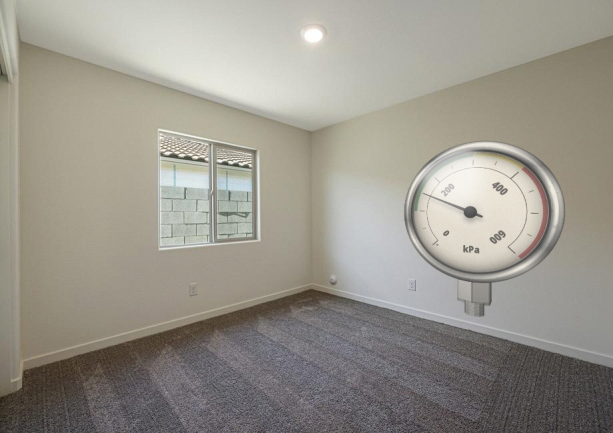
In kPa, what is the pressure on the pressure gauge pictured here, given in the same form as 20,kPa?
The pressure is 150,kPa
